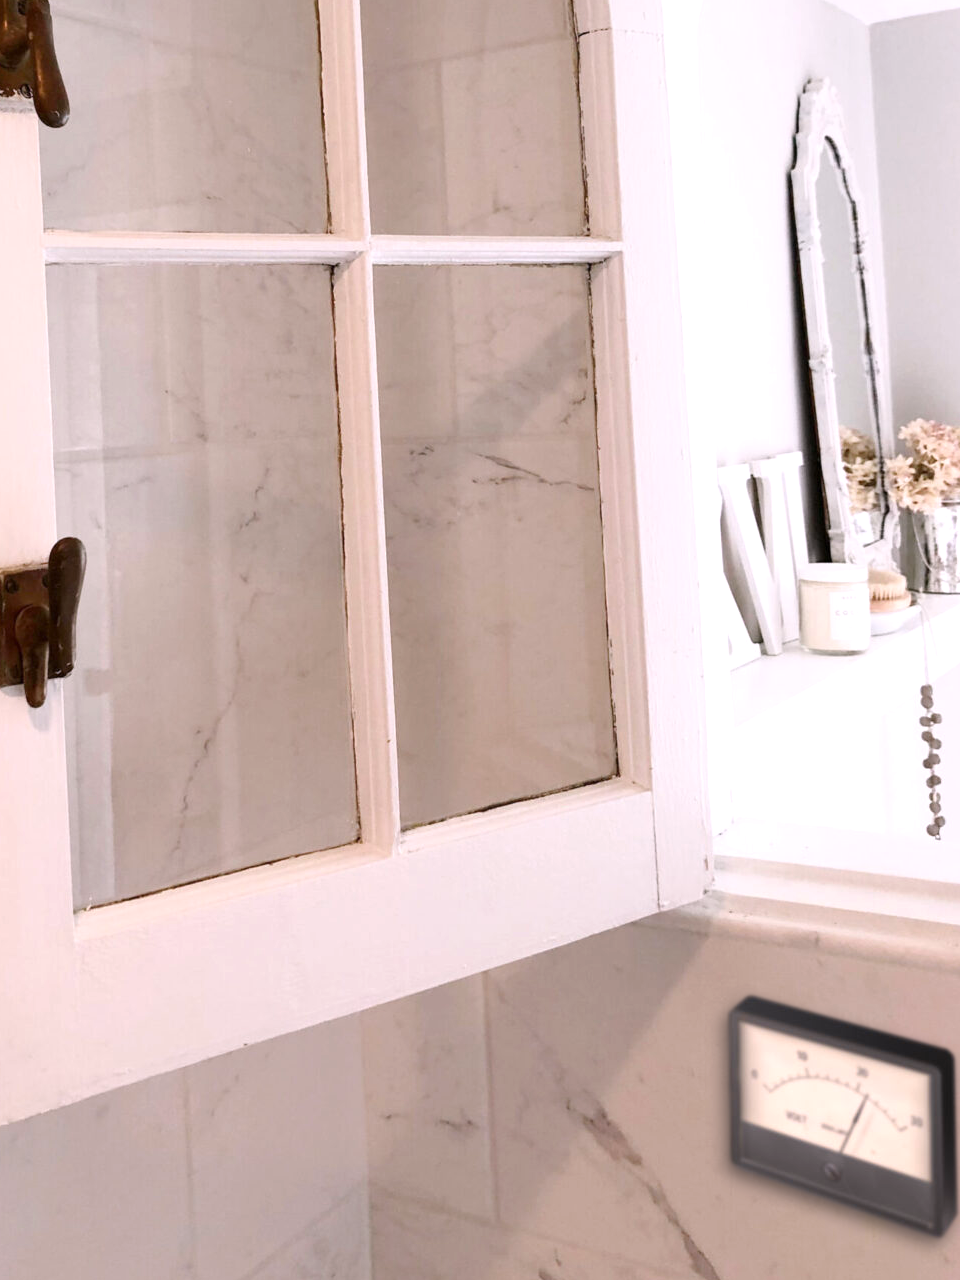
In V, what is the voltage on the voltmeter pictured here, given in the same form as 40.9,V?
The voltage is 22,V
